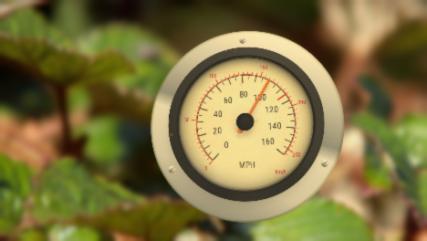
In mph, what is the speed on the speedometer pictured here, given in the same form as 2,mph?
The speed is 100,mph
